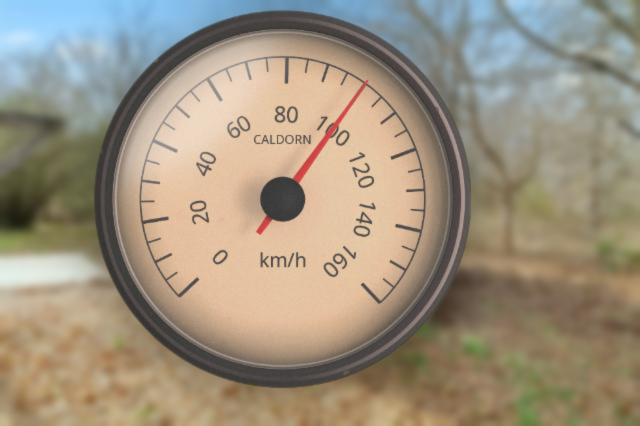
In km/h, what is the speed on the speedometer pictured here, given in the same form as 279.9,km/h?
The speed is 100,km/h
